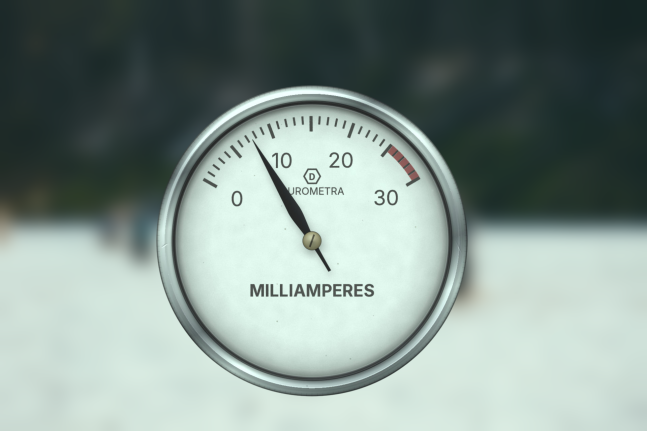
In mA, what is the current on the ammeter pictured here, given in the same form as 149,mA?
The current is 7.5,mA
